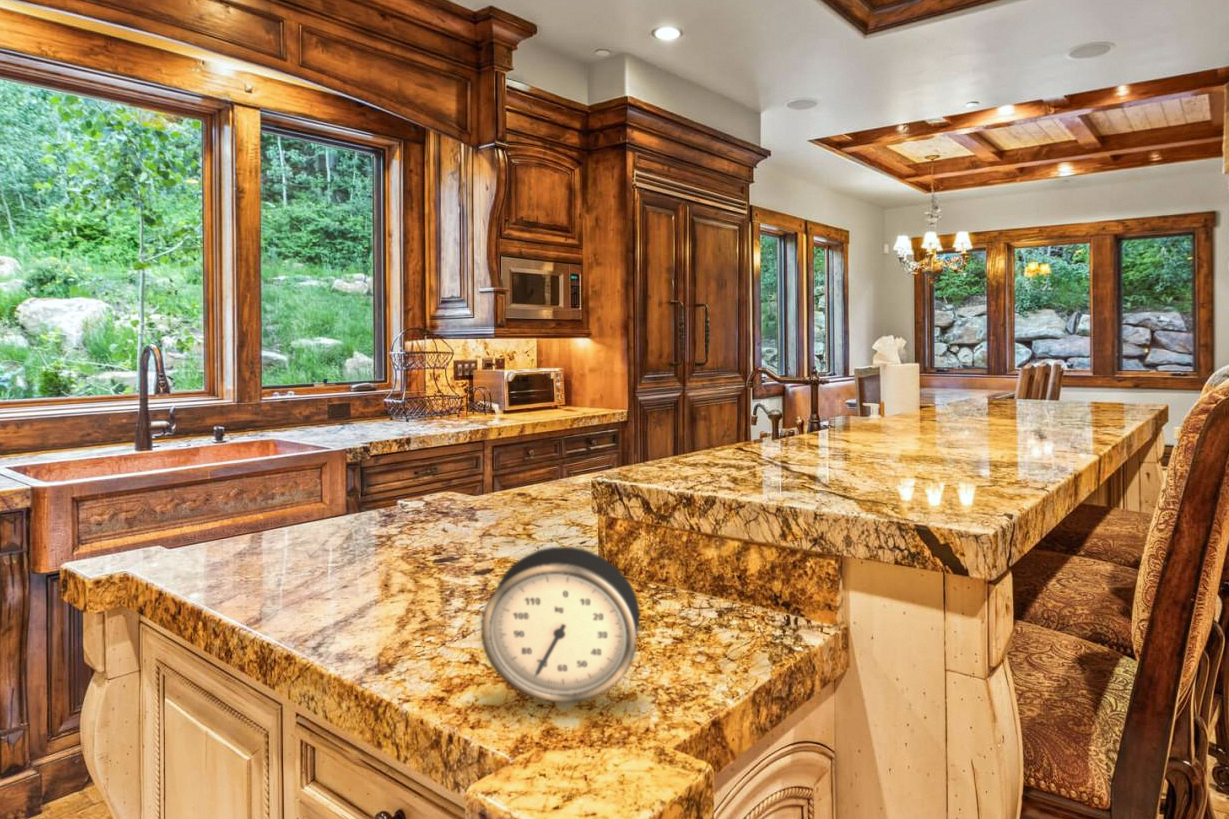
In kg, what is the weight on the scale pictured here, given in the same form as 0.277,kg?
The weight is 70,kg
